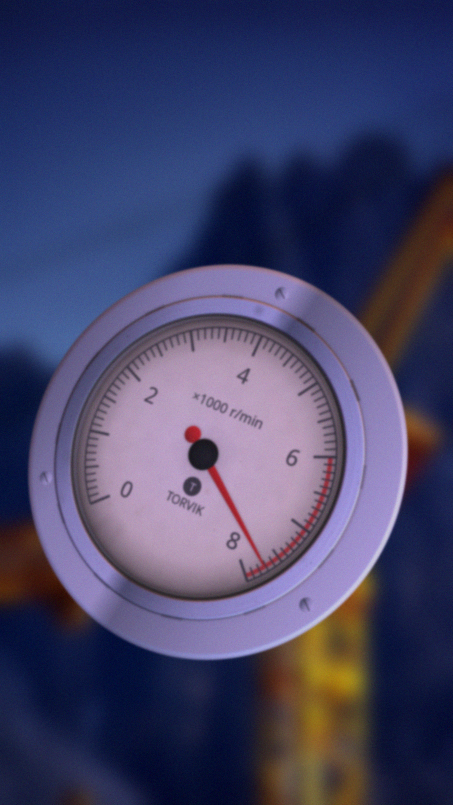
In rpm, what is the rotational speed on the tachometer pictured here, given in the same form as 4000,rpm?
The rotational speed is 7700,rpm
